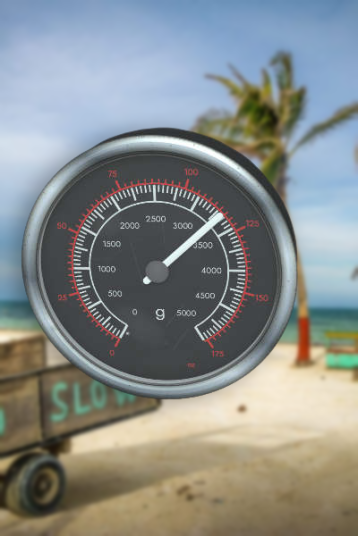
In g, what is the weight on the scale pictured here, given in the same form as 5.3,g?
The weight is 3300,g
